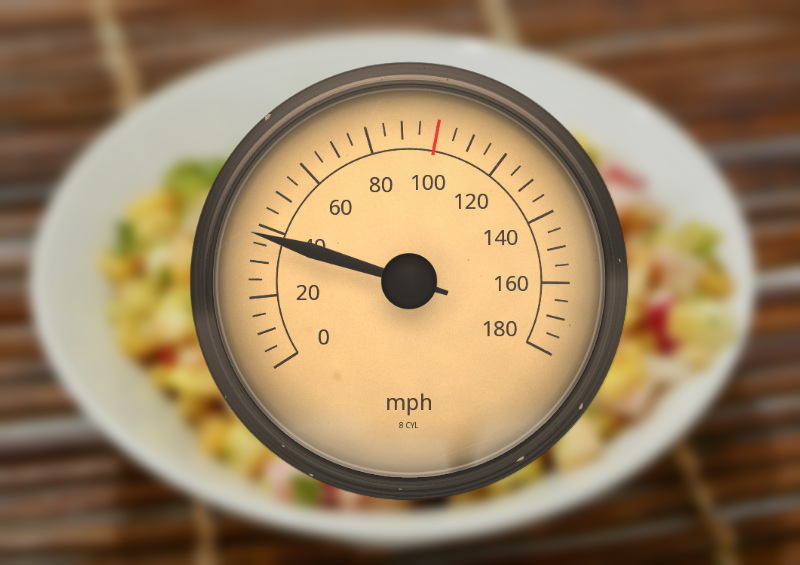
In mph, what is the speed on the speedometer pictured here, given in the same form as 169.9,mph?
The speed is 37.5,mph
